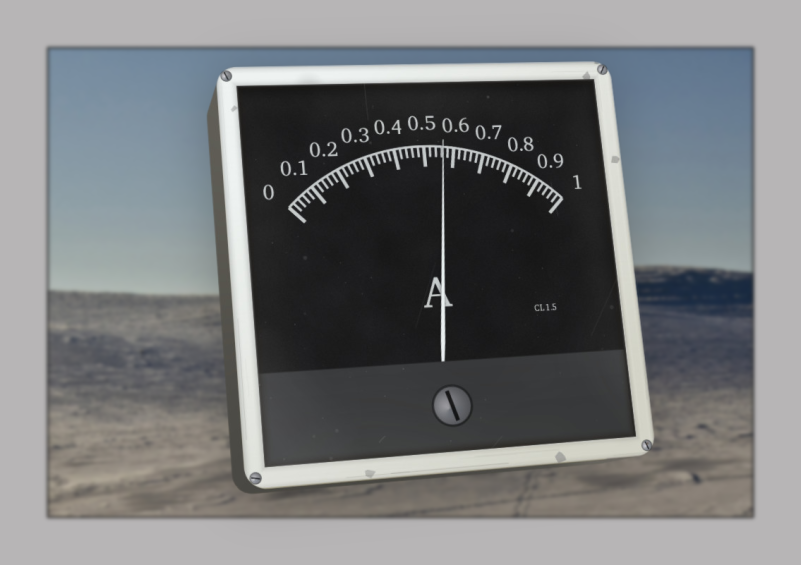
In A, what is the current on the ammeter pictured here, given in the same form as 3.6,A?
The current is 0.56,A
